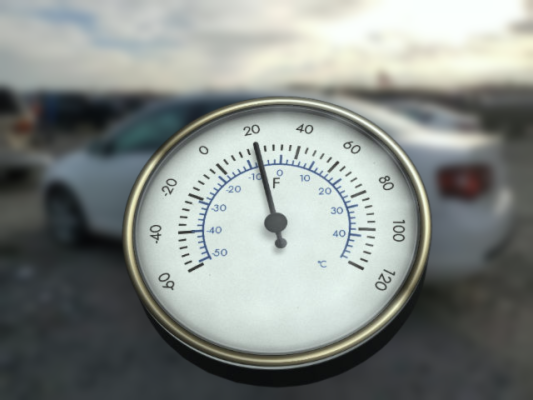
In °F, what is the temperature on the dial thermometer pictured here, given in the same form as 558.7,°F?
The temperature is 20,°F
